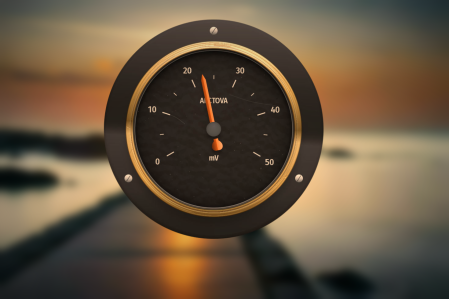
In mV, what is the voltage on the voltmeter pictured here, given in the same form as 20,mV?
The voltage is 22.5,mV
